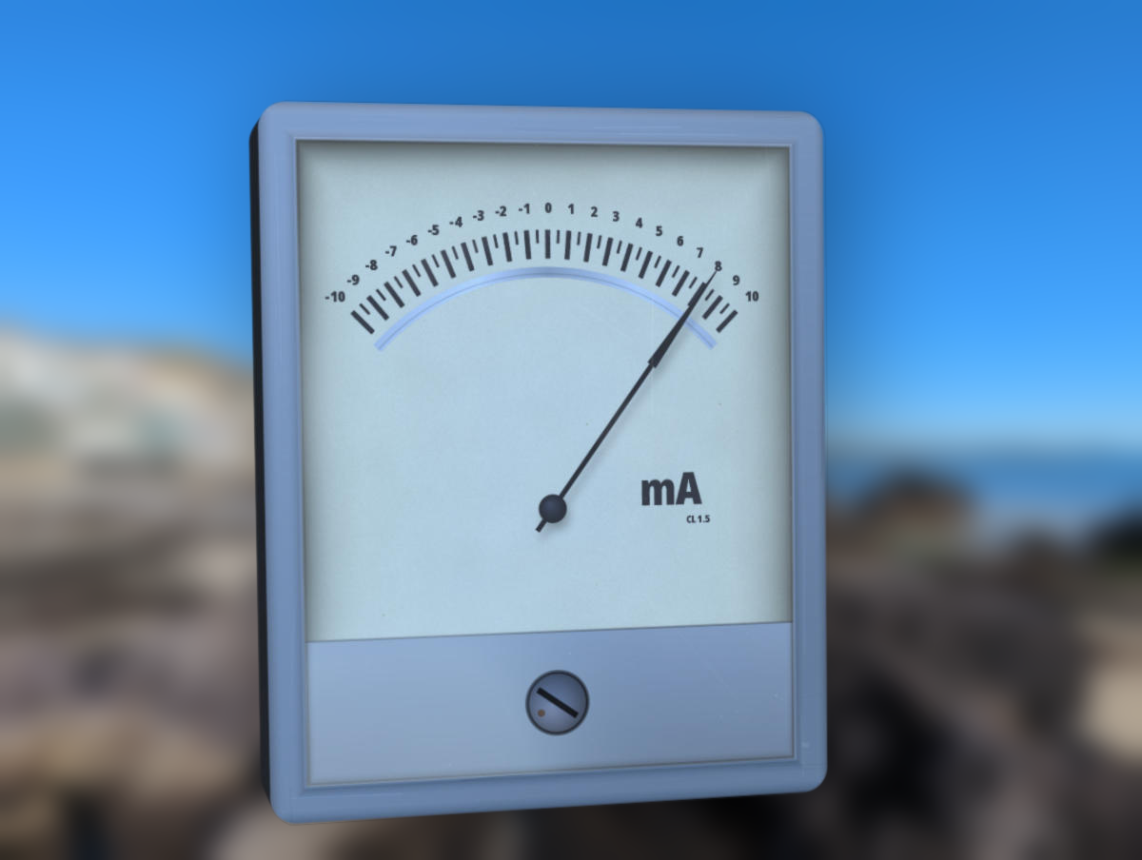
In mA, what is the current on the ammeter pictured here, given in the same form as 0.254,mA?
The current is 8,mA
